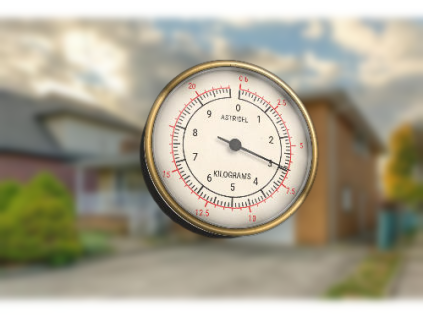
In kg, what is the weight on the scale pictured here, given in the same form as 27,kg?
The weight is 3,kg
